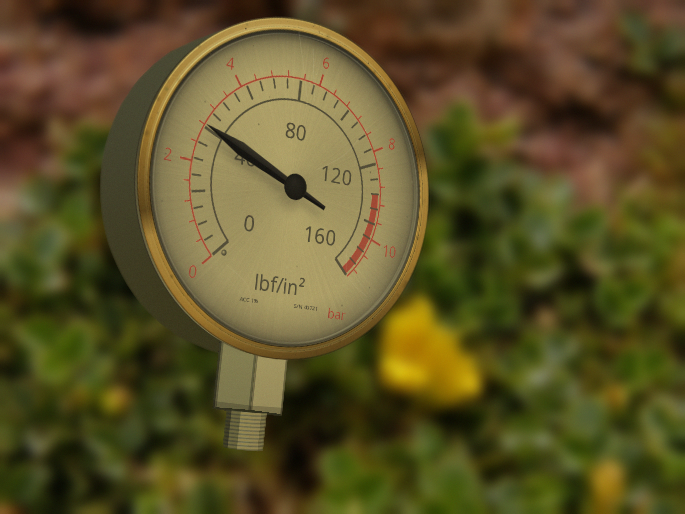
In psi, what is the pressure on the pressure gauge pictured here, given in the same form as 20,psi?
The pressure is 40,psi
